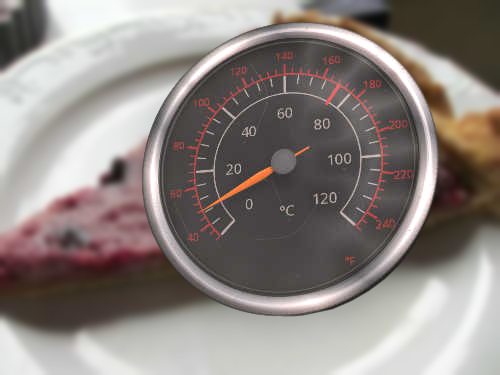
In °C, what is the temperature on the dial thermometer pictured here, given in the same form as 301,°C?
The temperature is 8,°C
